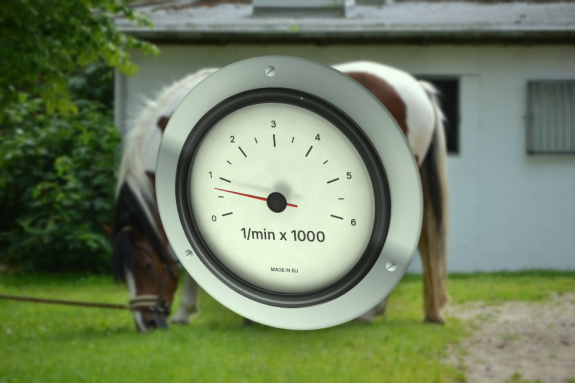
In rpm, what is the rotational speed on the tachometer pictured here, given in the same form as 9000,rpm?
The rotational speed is 750,rpm
